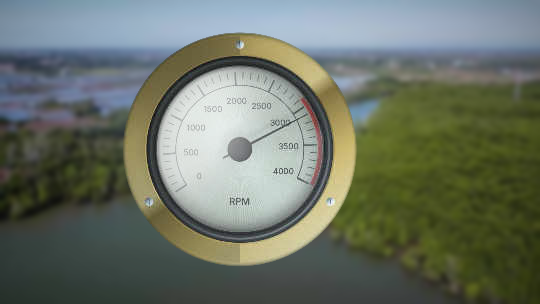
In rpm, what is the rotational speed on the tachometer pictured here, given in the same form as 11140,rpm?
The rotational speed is 3100,rpm
